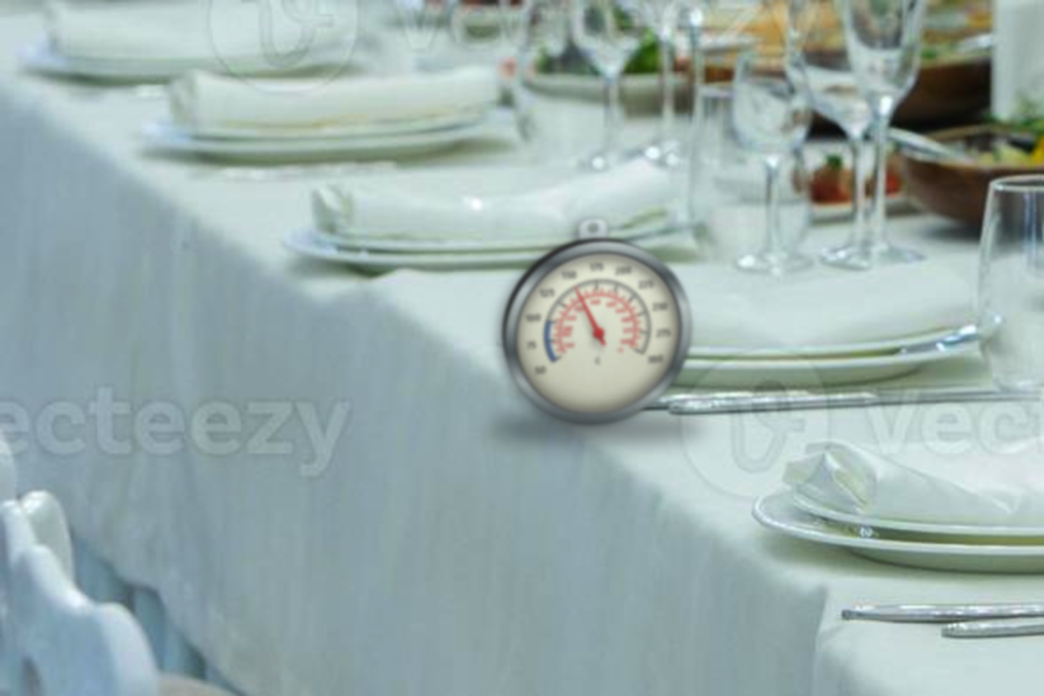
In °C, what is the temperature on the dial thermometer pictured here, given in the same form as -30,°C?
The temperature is 150,°C
